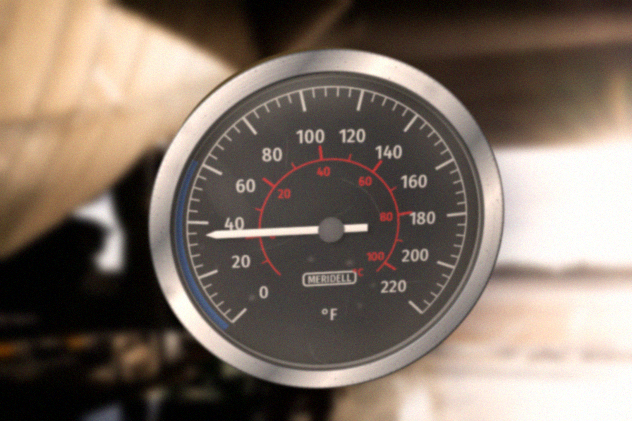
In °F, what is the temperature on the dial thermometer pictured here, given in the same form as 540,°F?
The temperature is 36,°F
